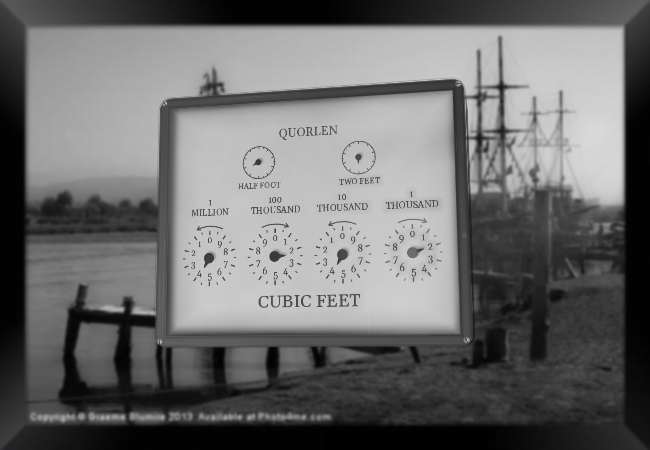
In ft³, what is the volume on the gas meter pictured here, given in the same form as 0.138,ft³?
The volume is 424200,ft³
